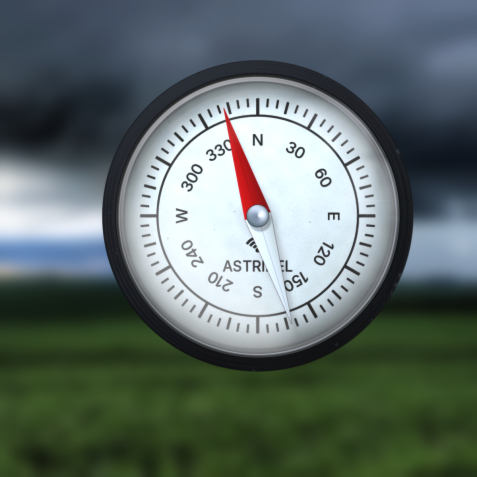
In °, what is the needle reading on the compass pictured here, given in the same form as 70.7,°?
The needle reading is 342.5,°
